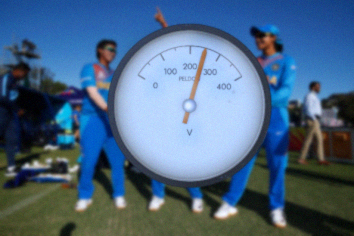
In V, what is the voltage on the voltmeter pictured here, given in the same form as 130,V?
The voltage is 250,V
